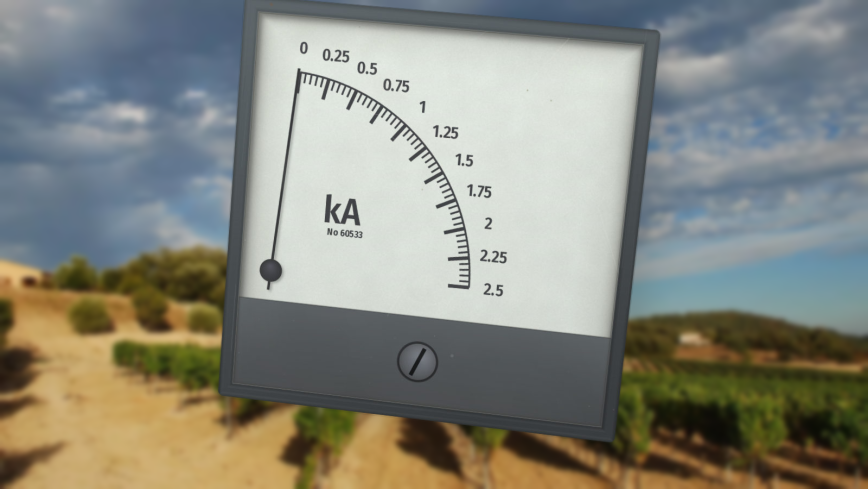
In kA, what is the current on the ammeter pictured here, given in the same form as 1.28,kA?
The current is 0,kA
